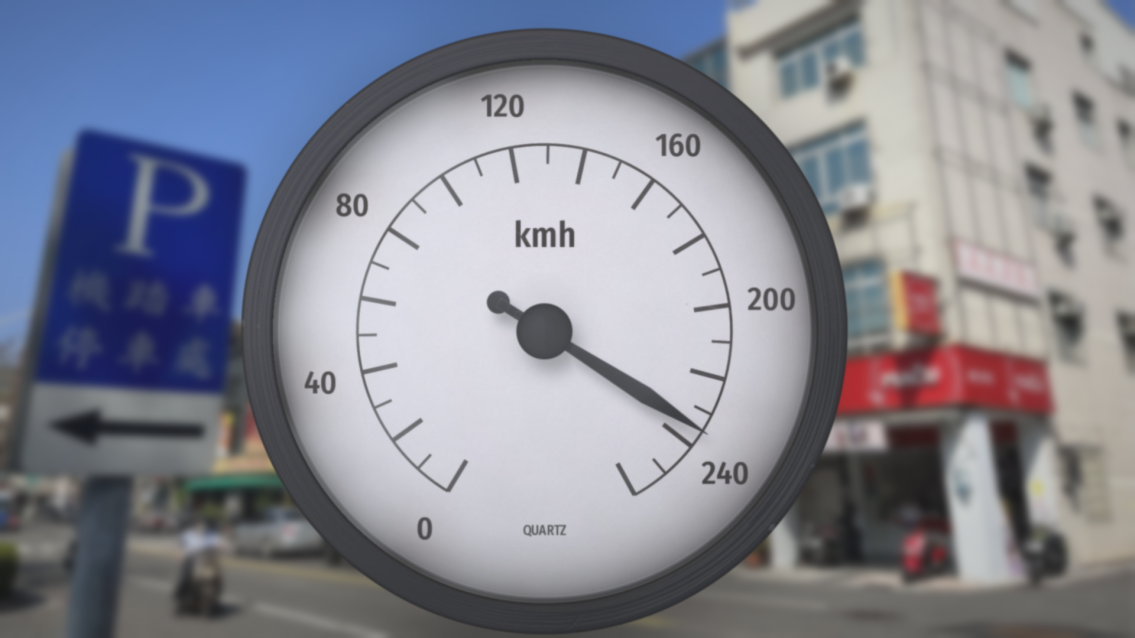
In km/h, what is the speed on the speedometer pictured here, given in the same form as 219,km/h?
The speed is 235,km/h
